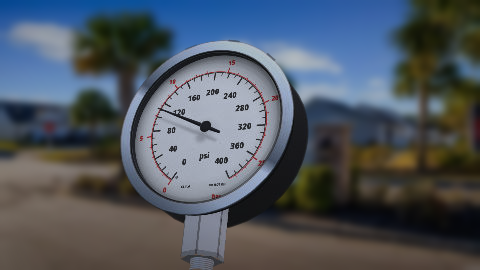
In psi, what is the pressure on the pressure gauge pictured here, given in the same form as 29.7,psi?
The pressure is 110,psi
